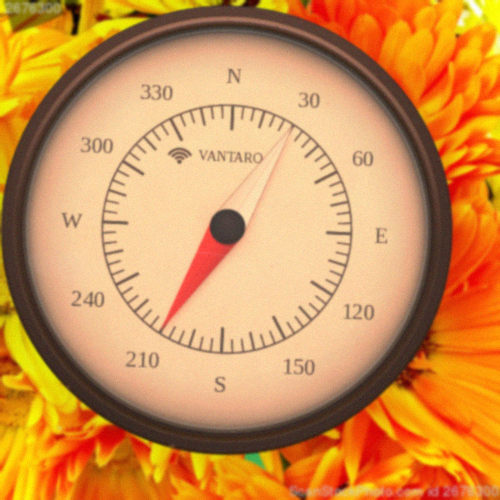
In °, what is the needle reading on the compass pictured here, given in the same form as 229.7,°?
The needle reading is 210,°
